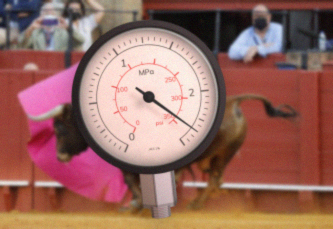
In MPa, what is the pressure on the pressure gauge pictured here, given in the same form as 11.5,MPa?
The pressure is 2.35,MPa
